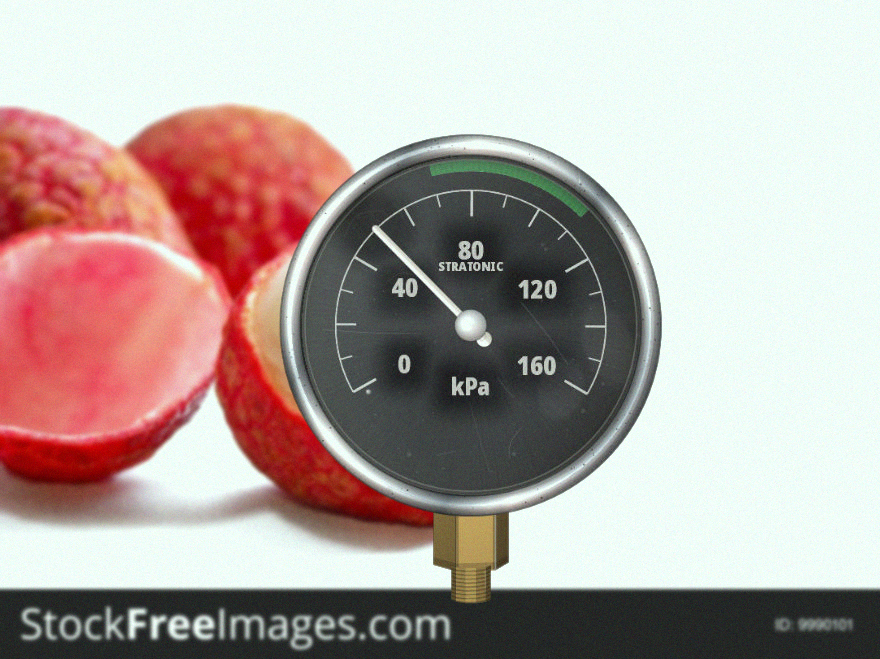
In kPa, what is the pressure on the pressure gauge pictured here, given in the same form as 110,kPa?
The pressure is 50,kPa
